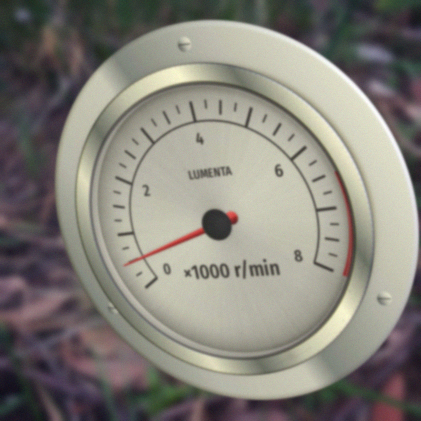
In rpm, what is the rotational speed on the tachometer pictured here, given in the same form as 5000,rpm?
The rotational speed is 500,rpm
